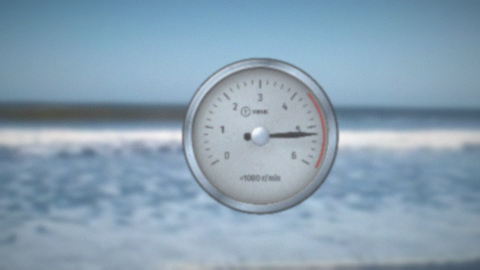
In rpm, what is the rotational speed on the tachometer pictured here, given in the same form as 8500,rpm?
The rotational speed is 5200,rpm
